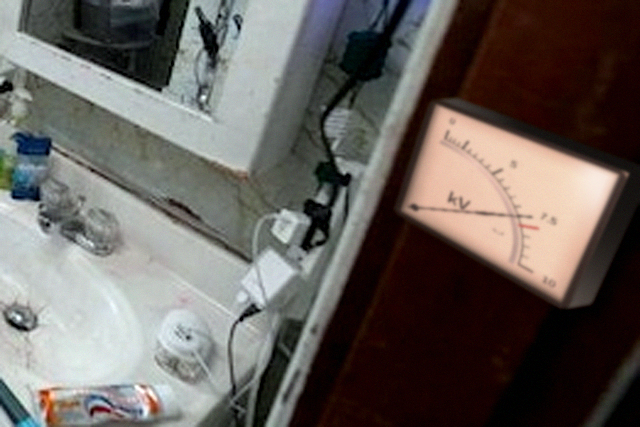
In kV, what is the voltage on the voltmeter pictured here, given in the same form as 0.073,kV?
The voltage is 7.5,kV
